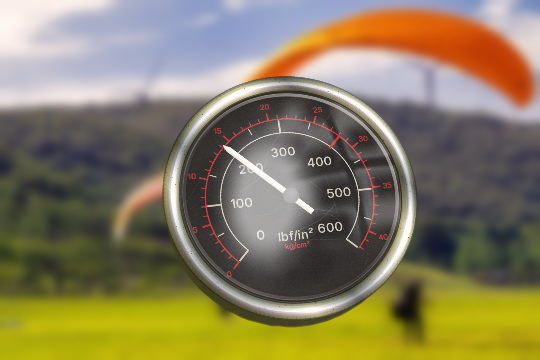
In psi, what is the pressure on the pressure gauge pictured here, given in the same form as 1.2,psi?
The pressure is 200,psi
